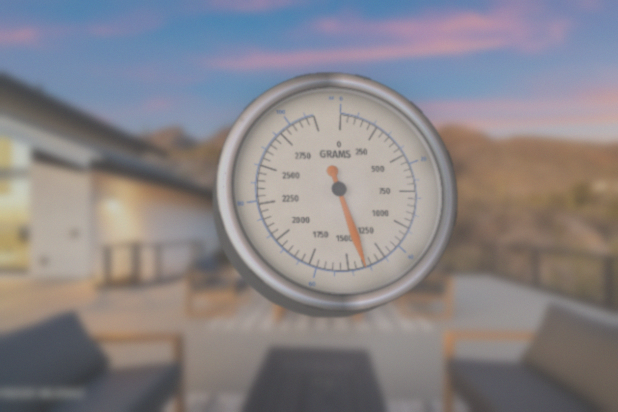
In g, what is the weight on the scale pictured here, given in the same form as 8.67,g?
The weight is 1400,g
